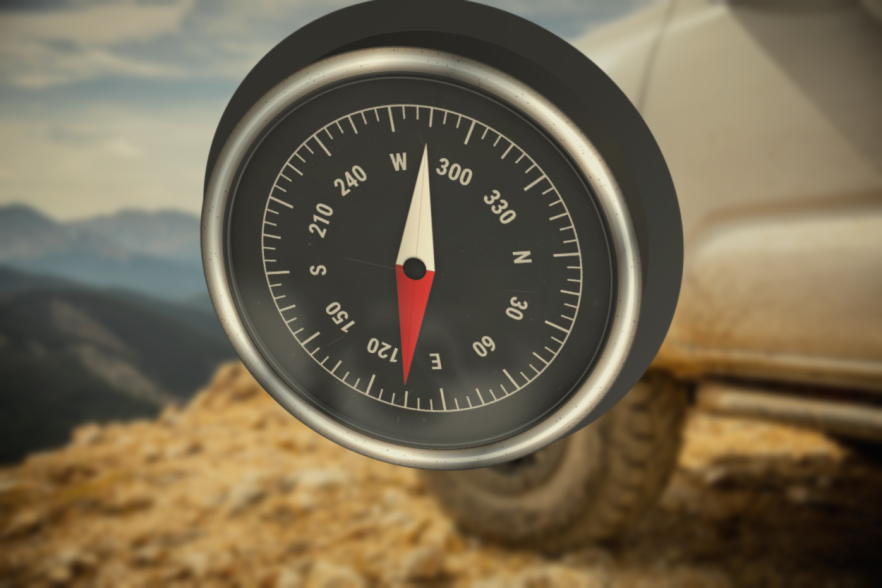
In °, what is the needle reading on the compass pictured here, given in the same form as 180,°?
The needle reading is 105,°
